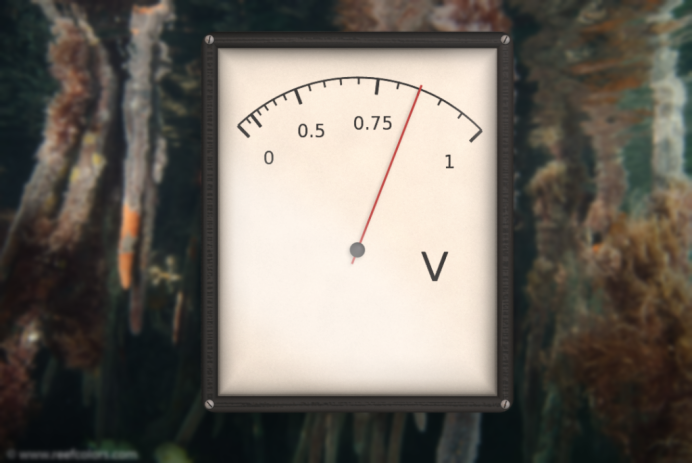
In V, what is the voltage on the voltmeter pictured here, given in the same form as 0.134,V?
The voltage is 0.85,V
